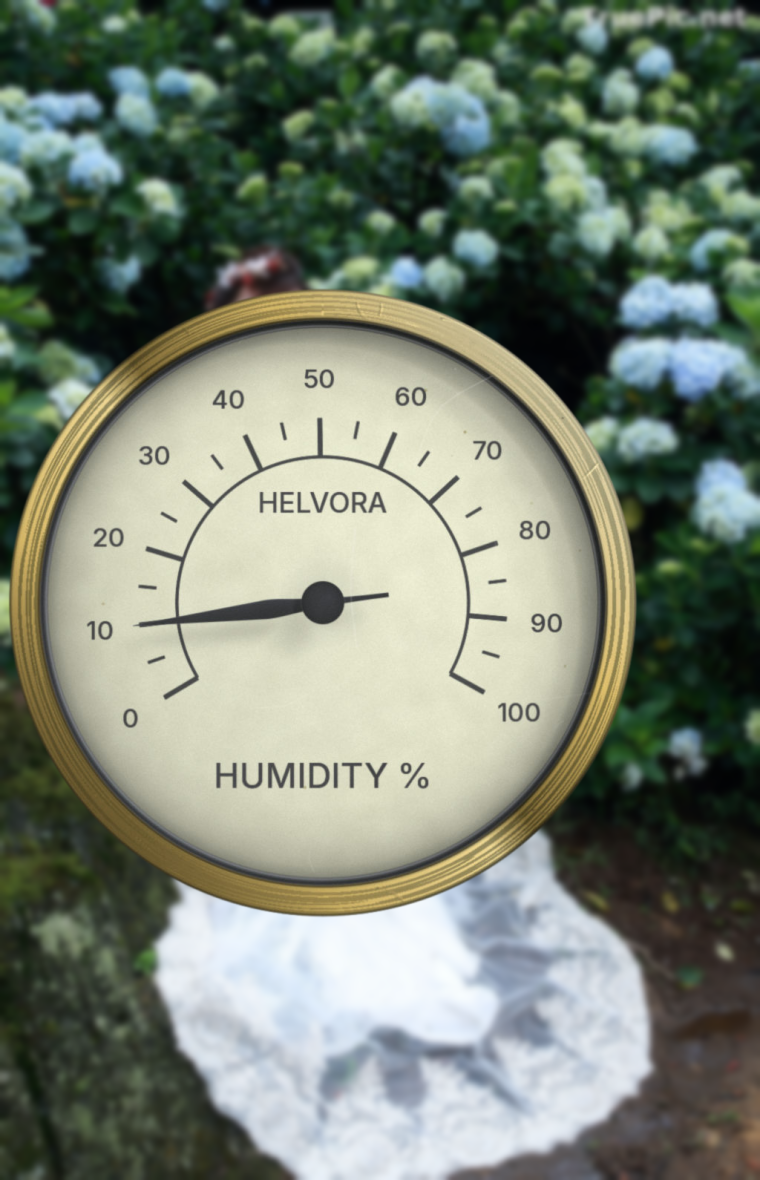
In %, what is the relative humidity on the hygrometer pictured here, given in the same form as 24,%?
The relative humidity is 10,%
